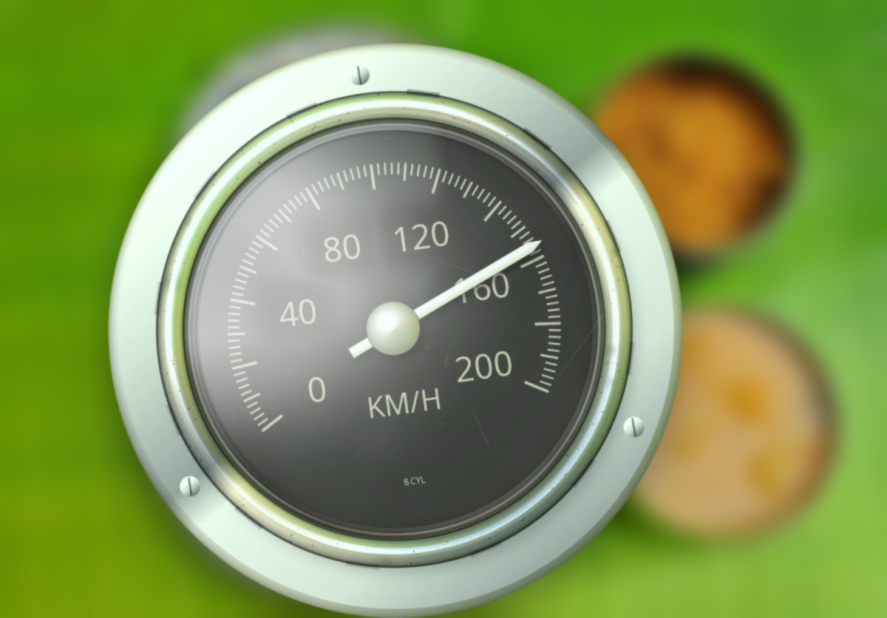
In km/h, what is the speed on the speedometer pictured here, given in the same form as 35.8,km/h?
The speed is 156,km/h
